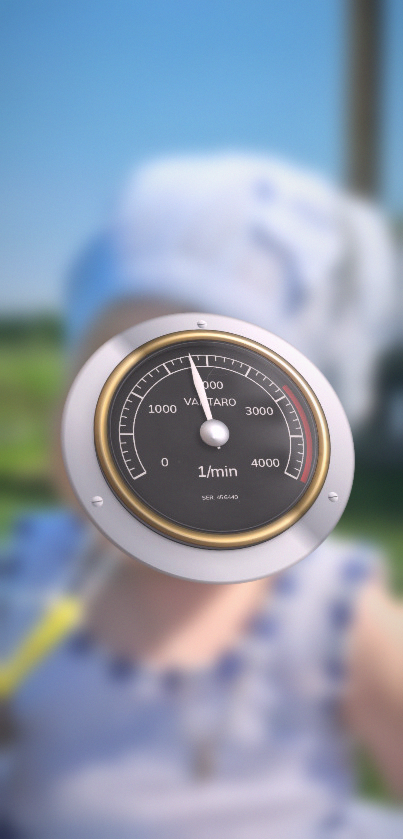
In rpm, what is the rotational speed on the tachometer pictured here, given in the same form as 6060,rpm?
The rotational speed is 1800,rpm
